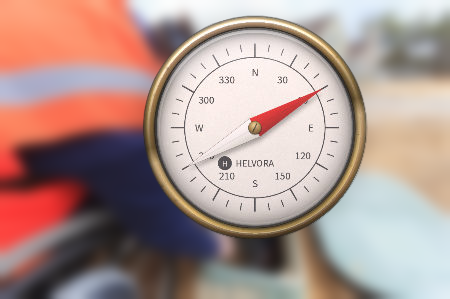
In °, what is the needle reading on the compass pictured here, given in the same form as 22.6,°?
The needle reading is 60,°
